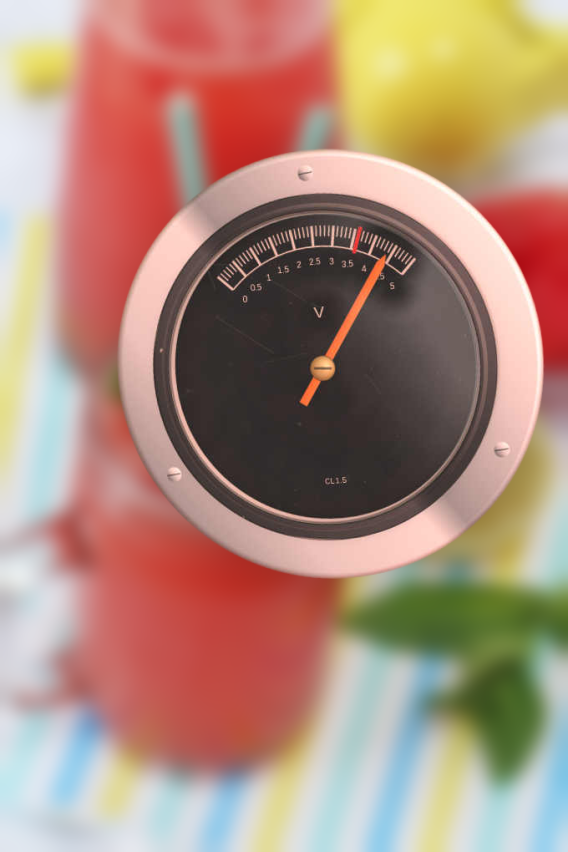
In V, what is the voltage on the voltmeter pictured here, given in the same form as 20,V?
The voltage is 4.4,V
